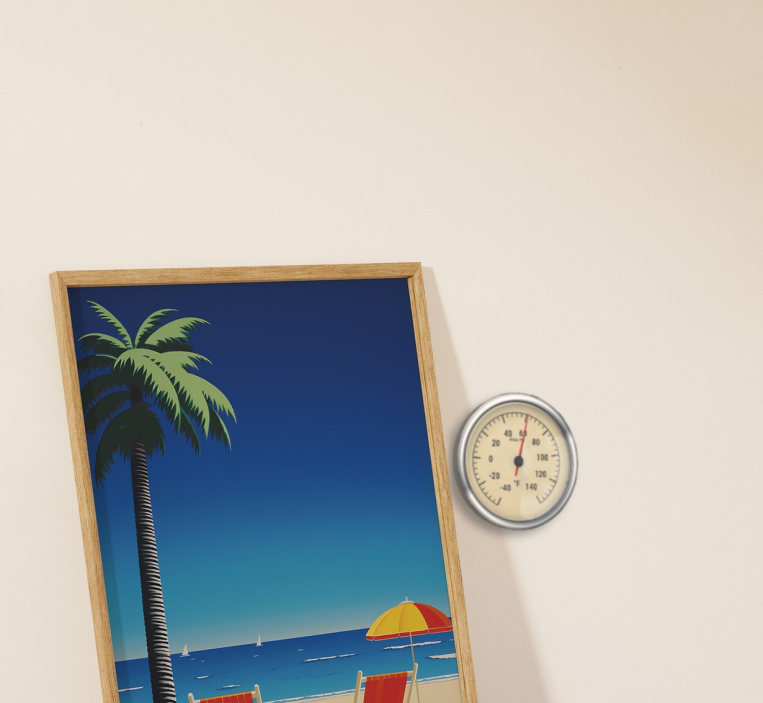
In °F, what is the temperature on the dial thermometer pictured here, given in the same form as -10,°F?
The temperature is 60,°F
